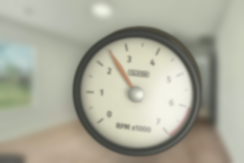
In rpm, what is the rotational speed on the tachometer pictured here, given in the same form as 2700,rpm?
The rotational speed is 2500,rpm
